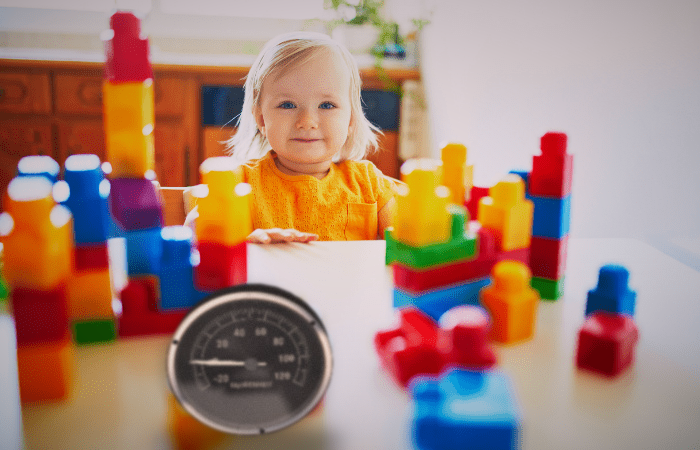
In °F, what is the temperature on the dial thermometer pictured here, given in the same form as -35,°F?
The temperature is 0,°F
